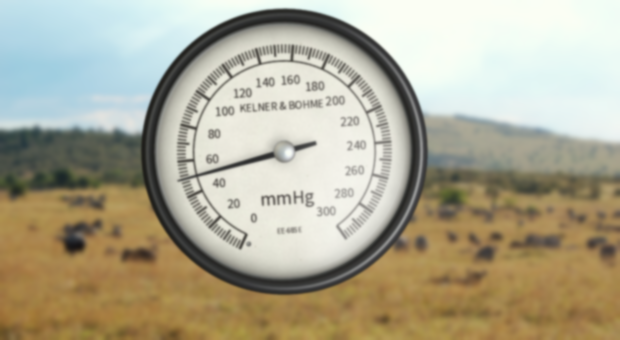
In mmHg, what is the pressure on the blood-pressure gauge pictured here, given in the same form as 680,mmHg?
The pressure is 50,mmHg
